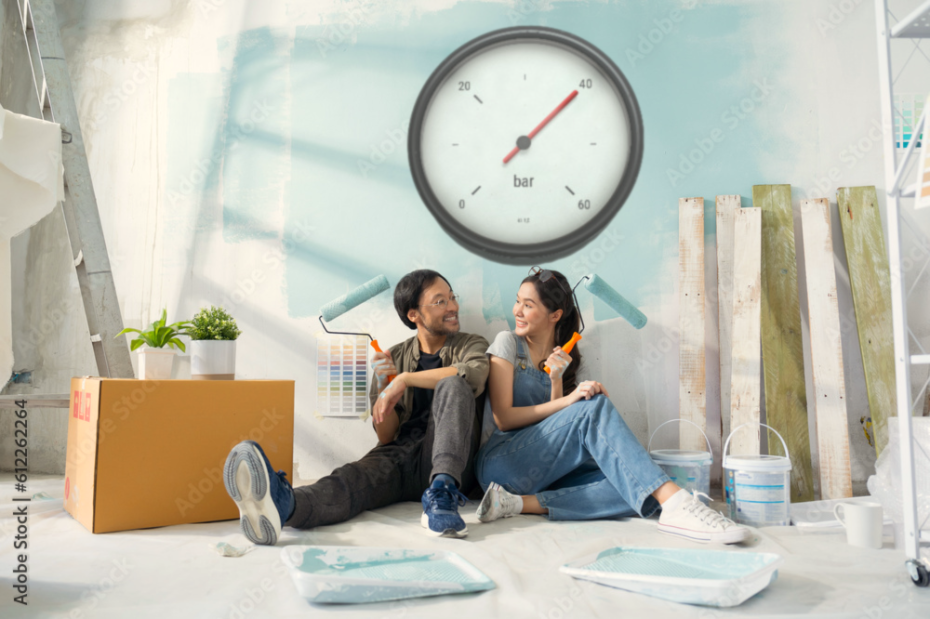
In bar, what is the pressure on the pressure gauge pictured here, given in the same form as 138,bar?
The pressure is 40,bar
